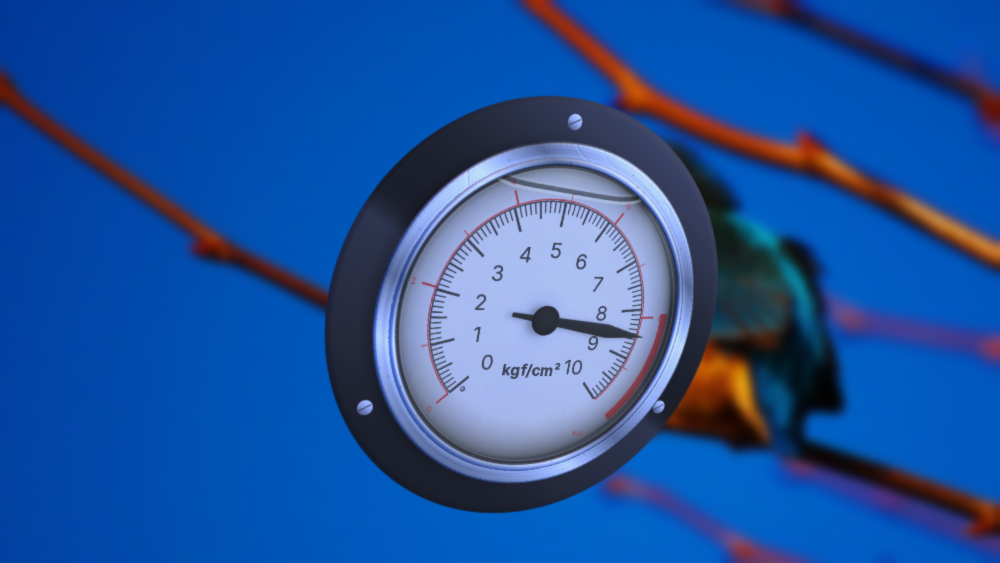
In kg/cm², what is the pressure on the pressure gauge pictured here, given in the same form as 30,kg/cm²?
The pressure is 8.5,kg/cm²
